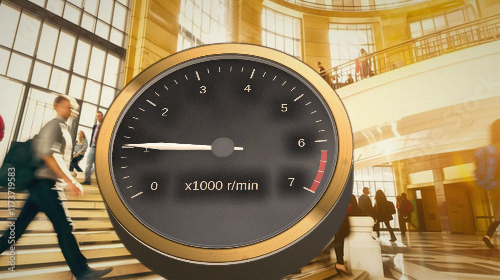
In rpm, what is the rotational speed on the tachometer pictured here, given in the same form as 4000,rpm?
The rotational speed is 1000,rpm
